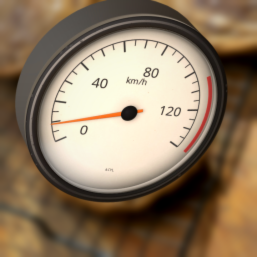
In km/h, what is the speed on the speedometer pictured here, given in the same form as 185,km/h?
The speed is 10,km/h
